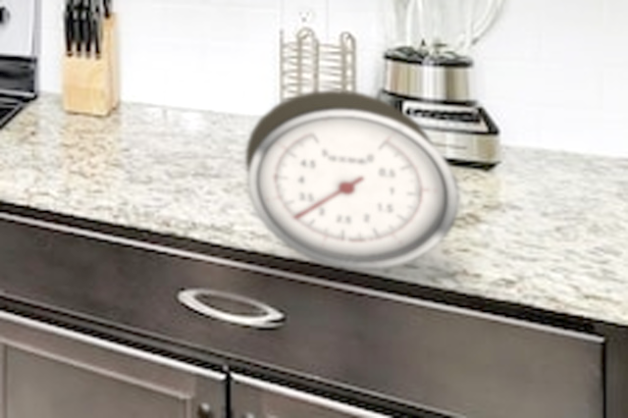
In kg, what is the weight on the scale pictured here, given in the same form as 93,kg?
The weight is 3.25,kg
